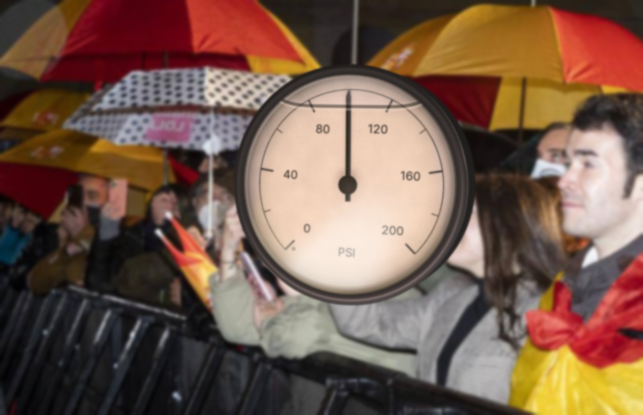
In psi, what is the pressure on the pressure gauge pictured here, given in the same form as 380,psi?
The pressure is 100,psi
